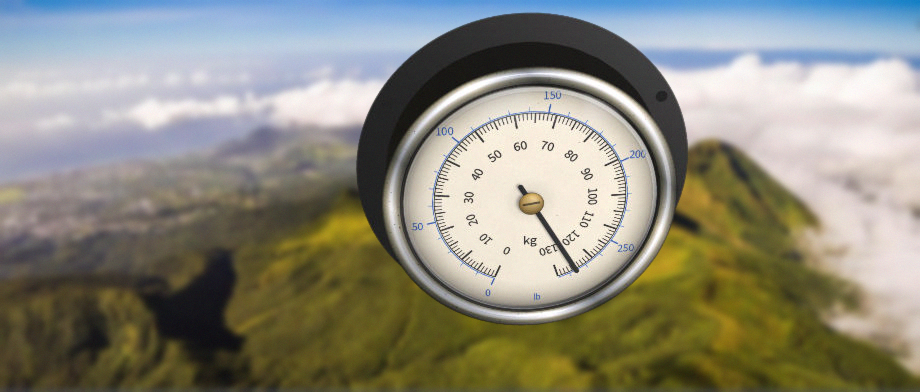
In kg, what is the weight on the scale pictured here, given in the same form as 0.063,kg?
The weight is 125,kg
